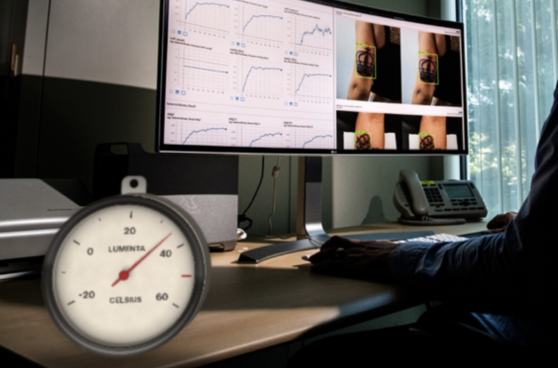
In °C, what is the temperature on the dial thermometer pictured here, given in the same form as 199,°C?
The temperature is 35,°C
